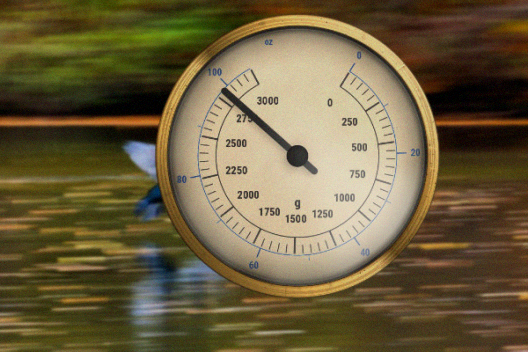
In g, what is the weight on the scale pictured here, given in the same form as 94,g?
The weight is 2800,g
